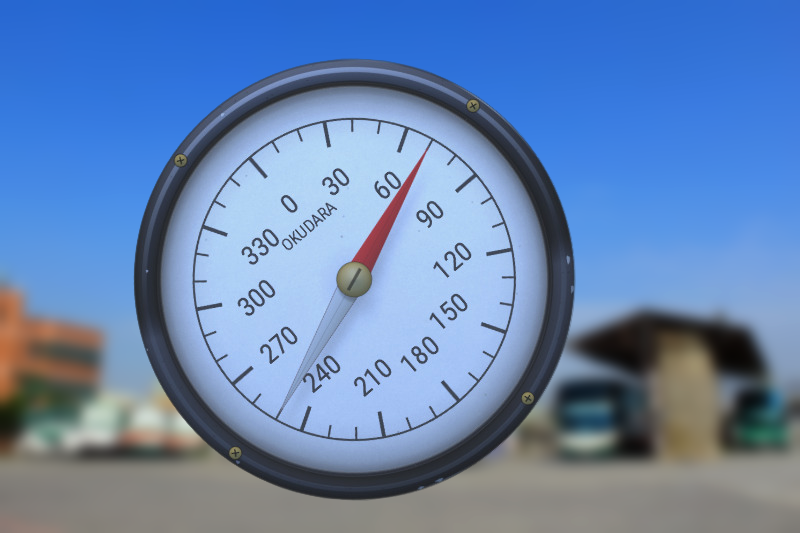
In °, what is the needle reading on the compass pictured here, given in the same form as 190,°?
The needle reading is 70,°
